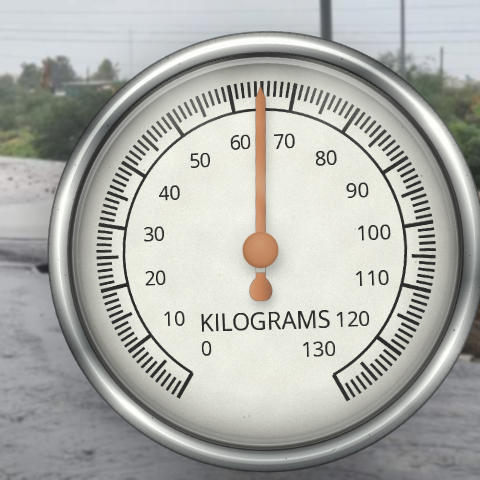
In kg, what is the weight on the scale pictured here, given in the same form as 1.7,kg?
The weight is 65,kg
